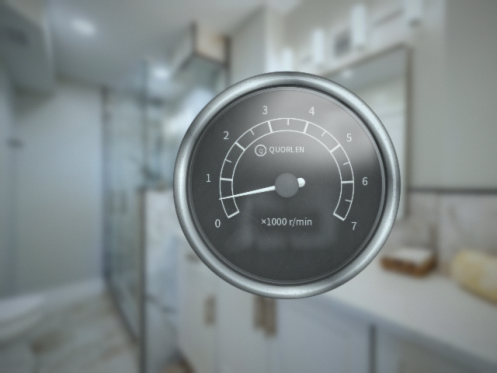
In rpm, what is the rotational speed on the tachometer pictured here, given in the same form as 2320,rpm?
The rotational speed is 500,rpm
